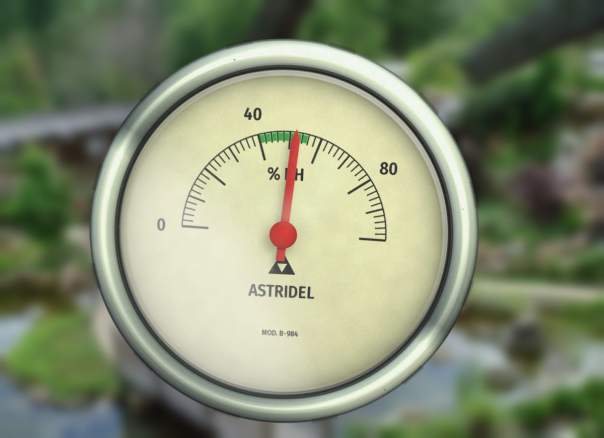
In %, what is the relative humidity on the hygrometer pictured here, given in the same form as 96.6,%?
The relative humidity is 52,%
